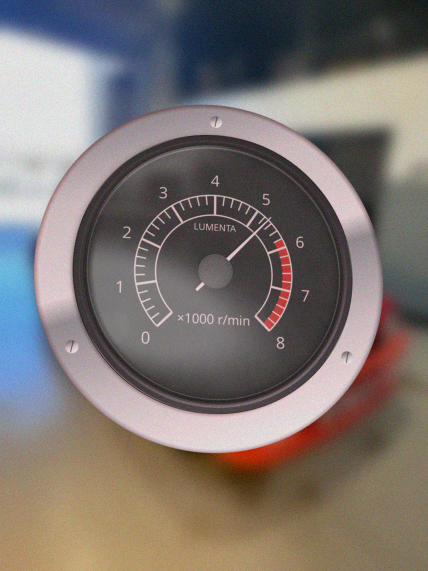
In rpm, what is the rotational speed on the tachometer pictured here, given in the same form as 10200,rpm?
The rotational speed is 5300,rpm
